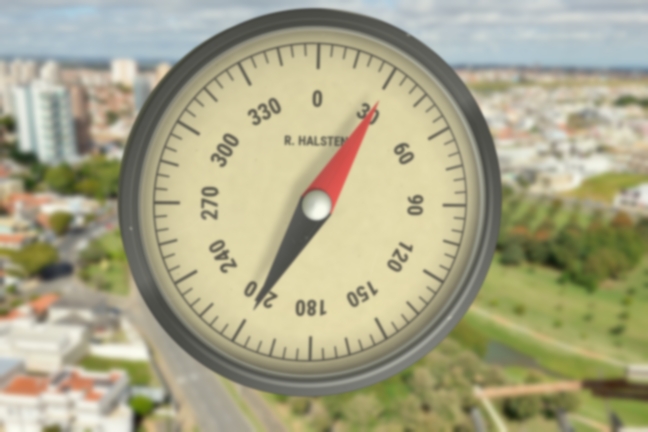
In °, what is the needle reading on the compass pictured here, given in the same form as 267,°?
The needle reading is 30,°
